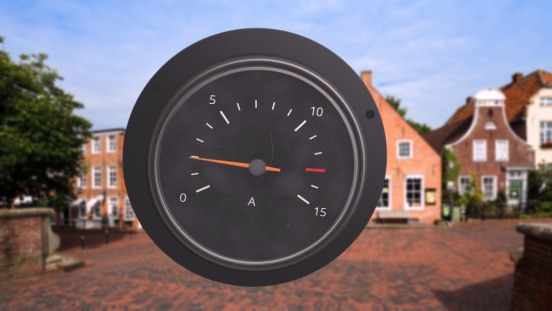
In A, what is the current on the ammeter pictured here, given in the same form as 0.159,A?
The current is 2,A
